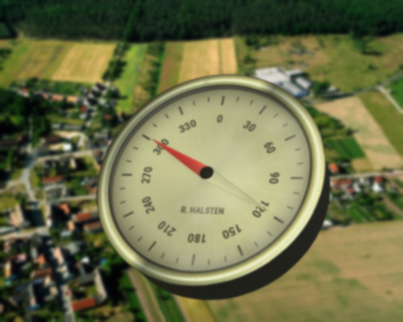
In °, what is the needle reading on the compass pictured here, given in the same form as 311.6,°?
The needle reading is 300,°
